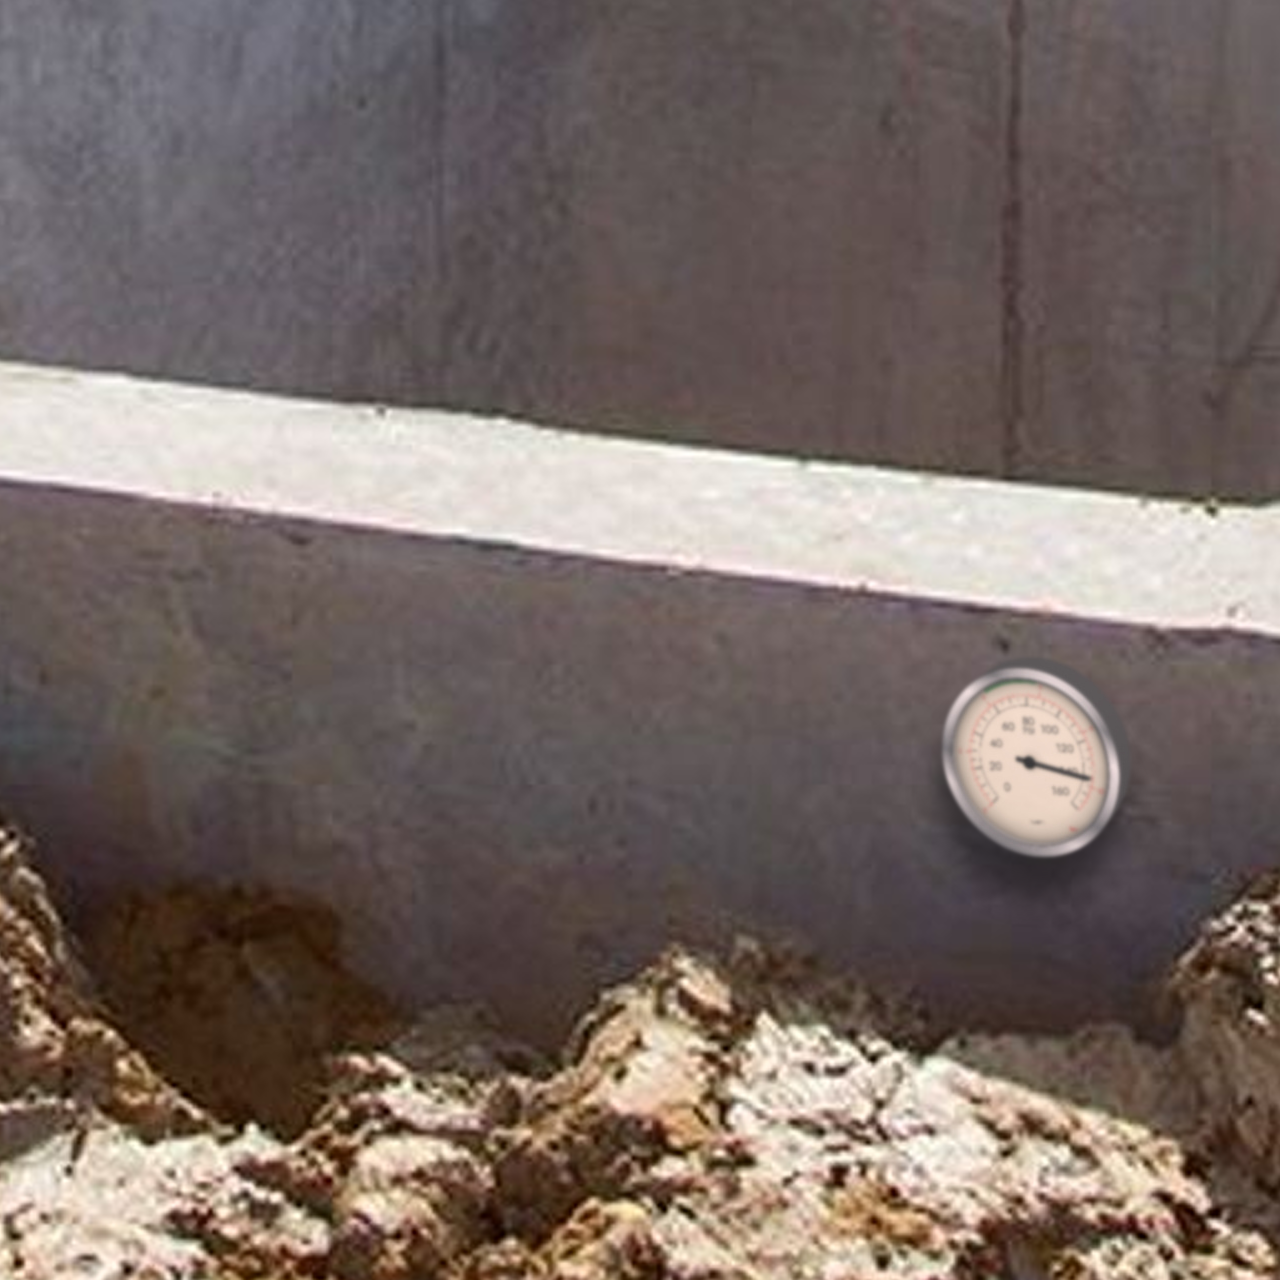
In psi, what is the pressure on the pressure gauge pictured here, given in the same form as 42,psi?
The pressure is 140,psi
